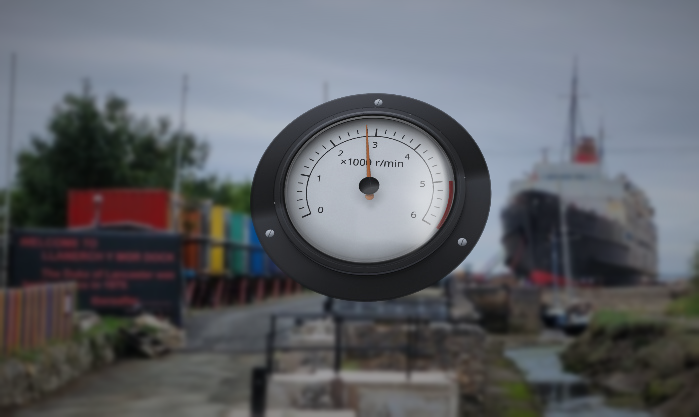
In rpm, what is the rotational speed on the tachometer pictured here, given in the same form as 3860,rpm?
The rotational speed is 2800,rpm
